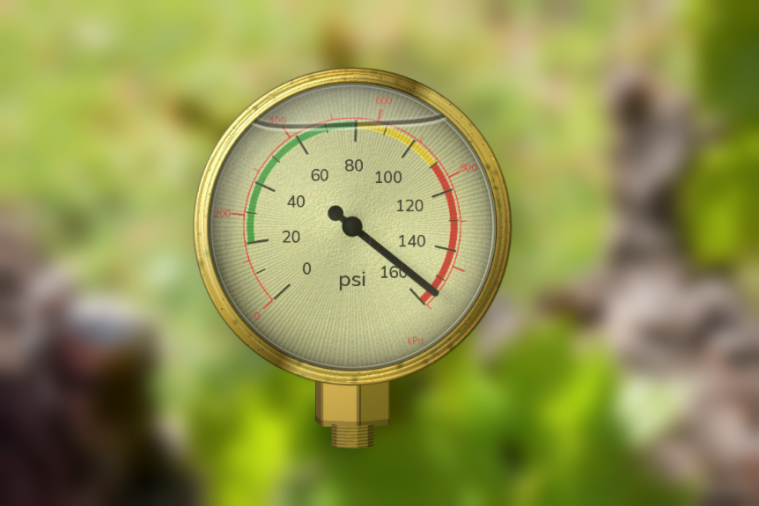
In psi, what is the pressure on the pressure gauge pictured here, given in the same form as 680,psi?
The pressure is 155,psi
